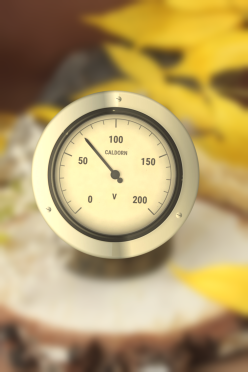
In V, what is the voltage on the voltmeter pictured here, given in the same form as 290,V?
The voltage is 70,V
